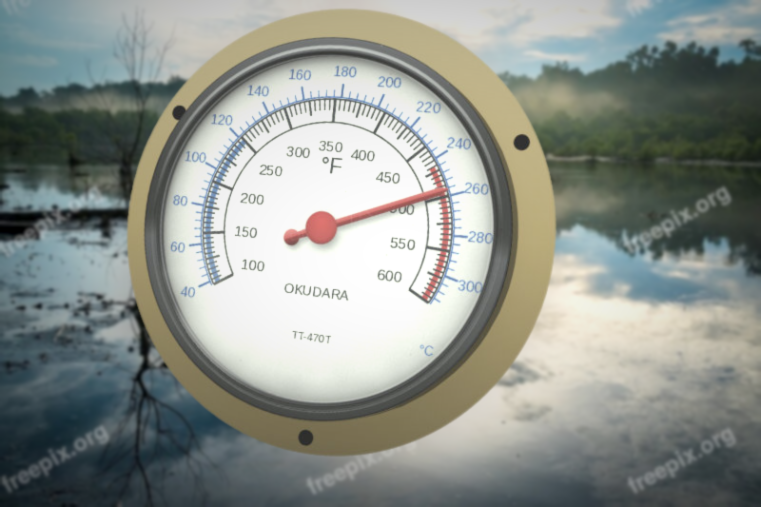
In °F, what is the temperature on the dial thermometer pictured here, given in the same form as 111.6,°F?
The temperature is 495,°F
